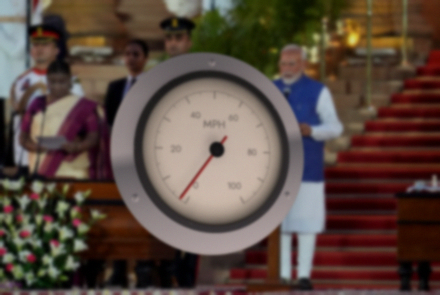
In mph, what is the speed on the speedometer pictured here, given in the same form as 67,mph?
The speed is 2.5,mph
